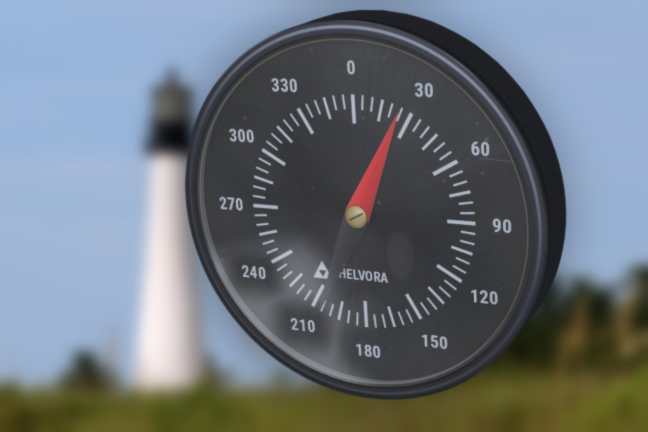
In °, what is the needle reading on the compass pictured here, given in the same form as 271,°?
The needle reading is 25,°
